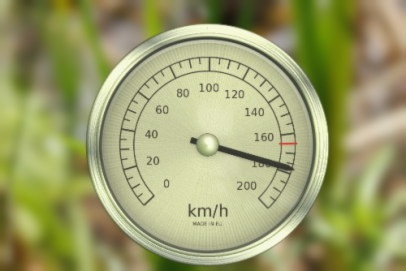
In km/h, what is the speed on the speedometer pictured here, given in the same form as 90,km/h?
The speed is 177.5,km/h
